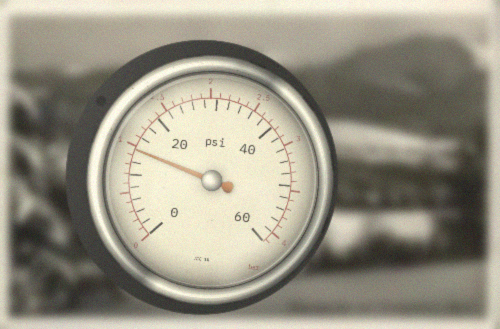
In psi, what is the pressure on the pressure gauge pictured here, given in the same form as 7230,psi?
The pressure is 14,psi
